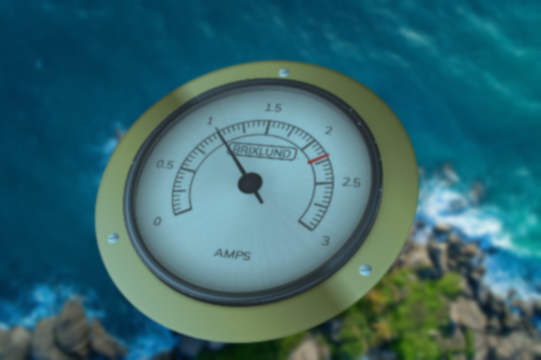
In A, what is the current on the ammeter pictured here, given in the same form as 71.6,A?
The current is 1,A
